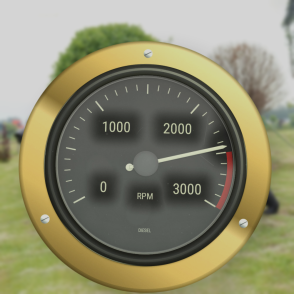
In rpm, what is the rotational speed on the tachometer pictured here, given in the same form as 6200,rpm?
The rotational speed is 2450,rpm
